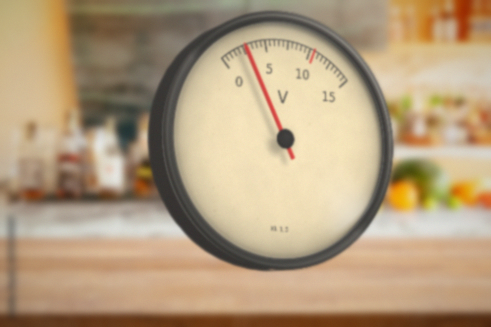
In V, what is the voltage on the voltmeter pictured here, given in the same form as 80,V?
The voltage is 2.5,V
